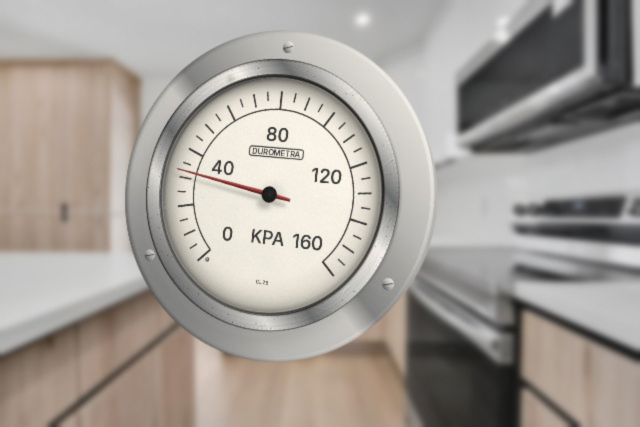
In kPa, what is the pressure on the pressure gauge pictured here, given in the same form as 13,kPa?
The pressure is 32.5,kPa
